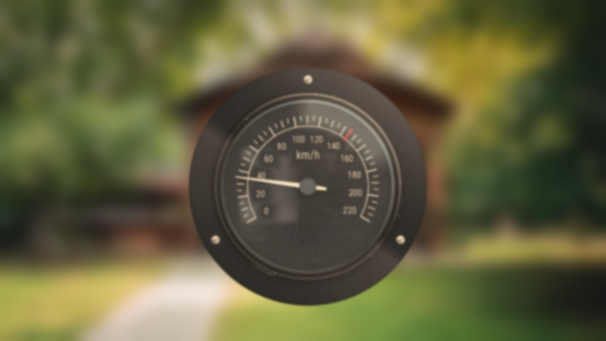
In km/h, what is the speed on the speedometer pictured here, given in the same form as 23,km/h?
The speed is 35,km/h
